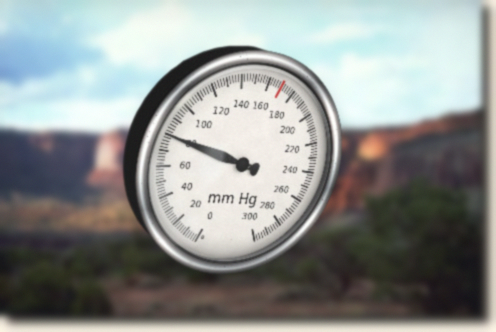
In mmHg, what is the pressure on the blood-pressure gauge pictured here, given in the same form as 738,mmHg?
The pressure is 80,mmHg
